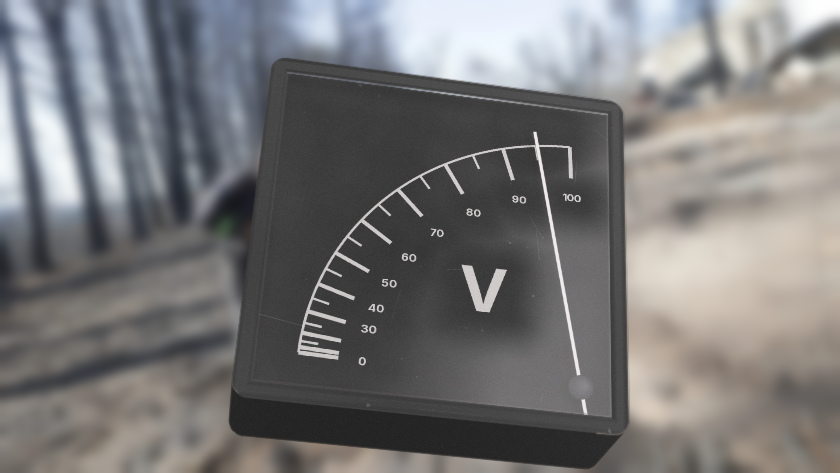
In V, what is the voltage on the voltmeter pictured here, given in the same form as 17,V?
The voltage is 95,V
